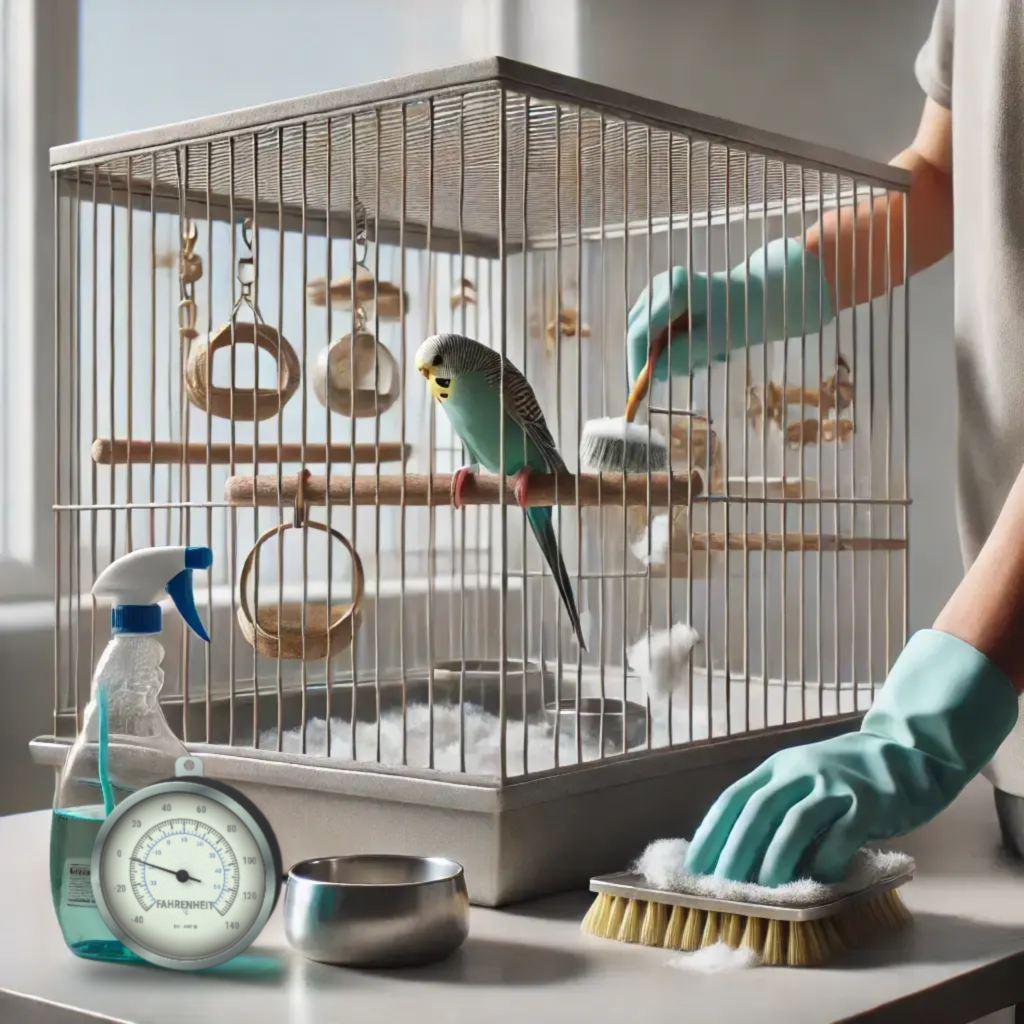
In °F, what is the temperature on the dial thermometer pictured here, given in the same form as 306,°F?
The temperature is 0,°F
